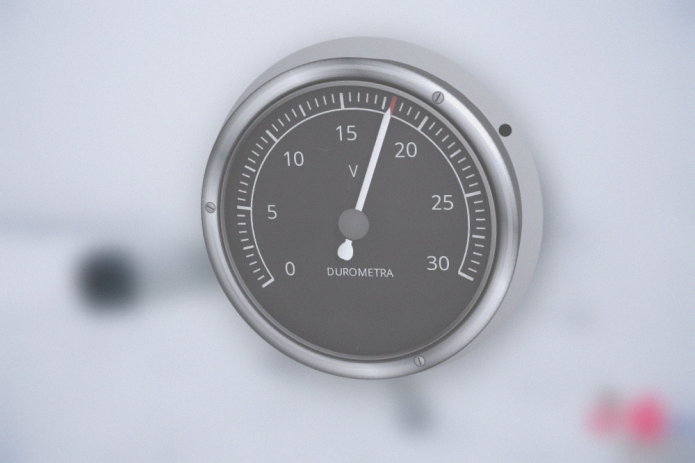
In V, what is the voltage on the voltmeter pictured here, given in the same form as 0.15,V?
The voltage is 18,V
